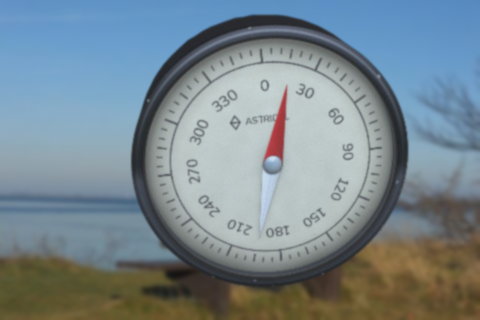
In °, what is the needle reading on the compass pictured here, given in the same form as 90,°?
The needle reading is 15,°
